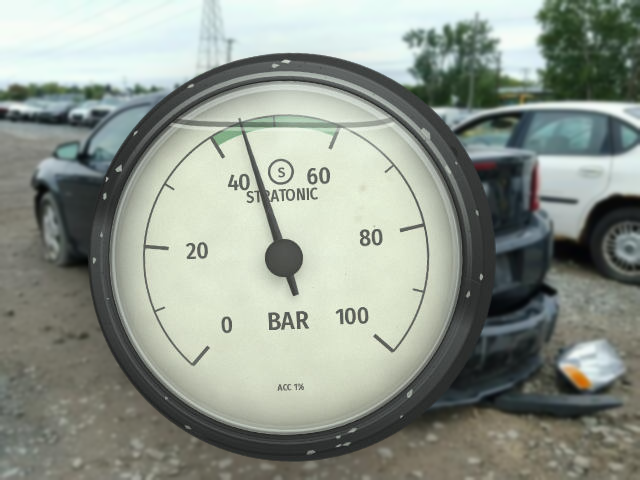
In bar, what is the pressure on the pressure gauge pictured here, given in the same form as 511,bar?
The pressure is 45,bar
